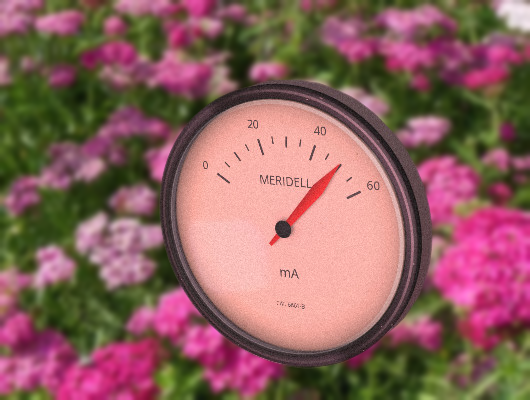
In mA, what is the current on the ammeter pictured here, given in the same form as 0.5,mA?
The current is 50,mA
